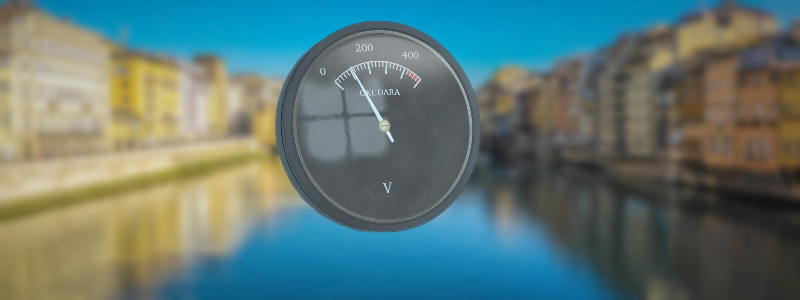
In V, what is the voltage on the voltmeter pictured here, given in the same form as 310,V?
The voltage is 100,V
